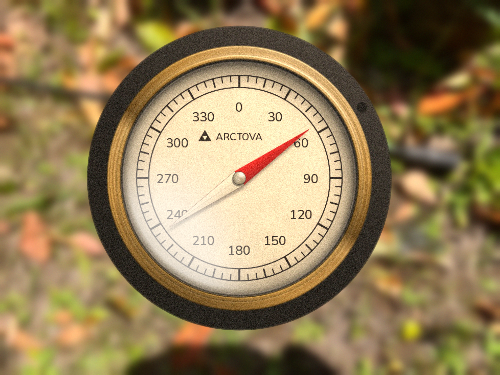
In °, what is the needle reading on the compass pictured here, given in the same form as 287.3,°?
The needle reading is 55,°
